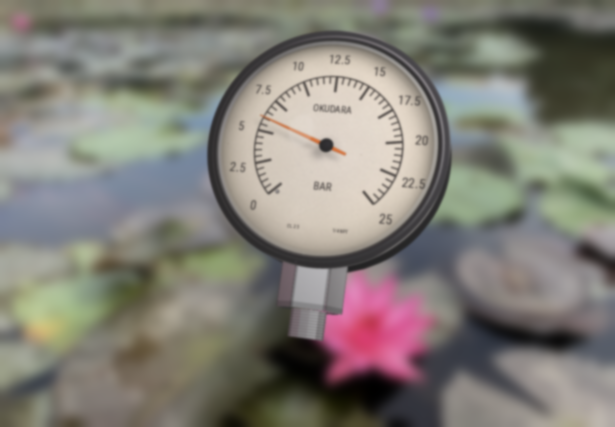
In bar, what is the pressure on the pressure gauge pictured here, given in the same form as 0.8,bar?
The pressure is 6,bar
